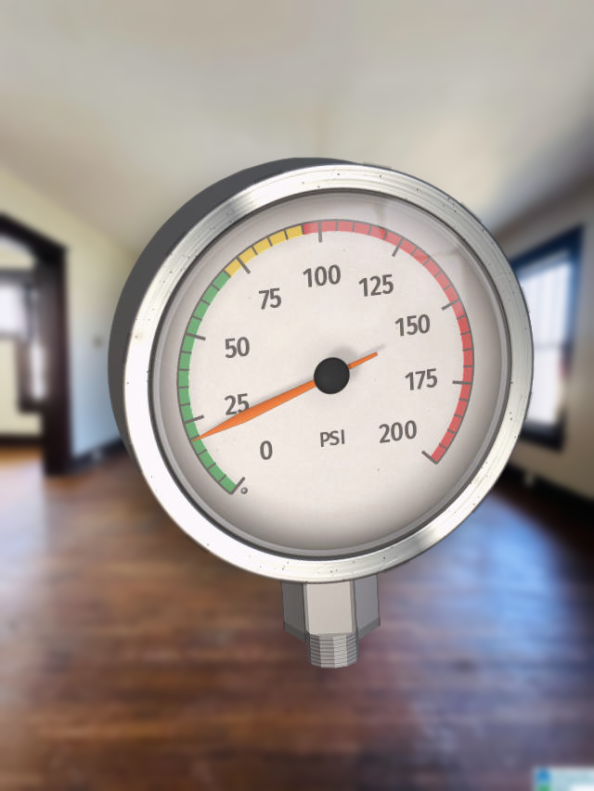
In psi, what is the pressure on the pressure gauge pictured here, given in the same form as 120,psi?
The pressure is 20,psi
